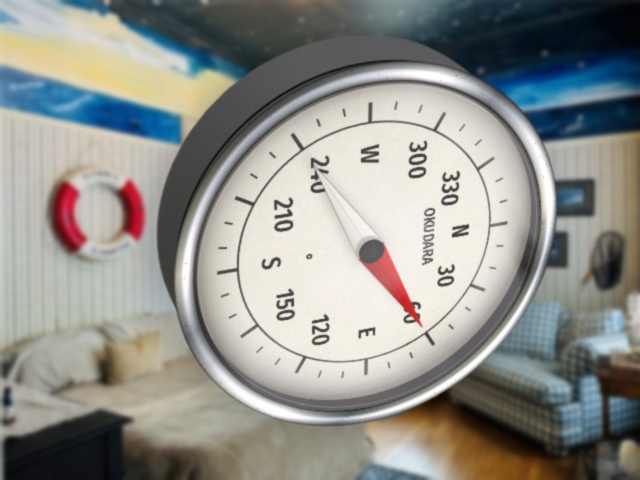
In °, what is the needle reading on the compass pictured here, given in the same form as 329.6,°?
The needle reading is 60,°
